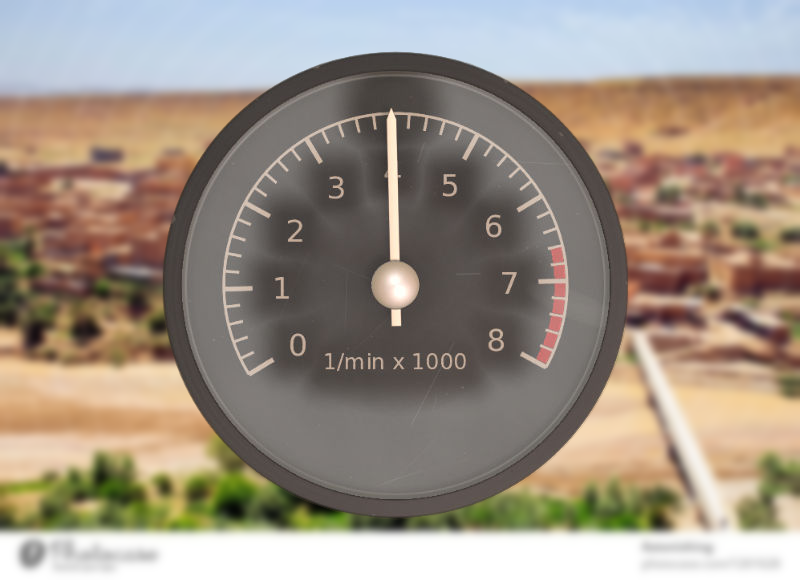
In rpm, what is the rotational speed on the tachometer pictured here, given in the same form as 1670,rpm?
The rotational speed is 4000,rpm
